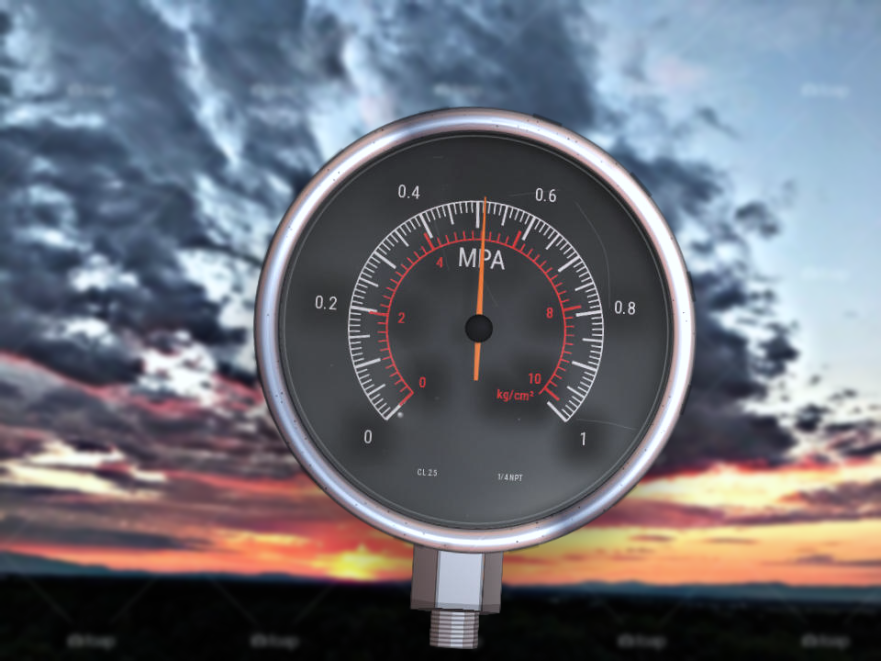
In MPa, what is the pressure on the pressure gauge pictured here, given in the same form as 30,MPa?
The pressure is 0.51,MPa
